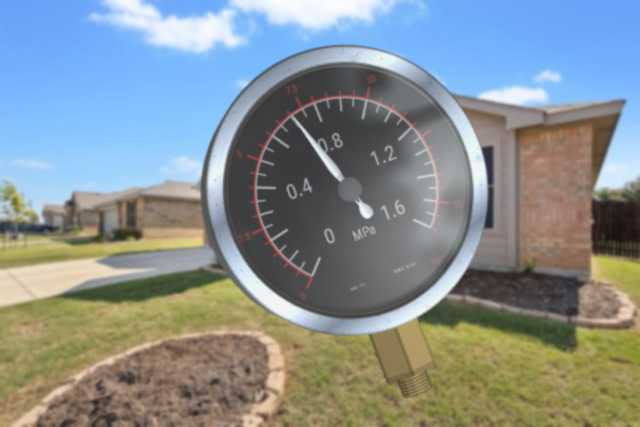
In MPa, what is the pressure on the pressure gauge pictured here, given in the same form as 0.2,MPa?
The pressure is 0.7,MPa
